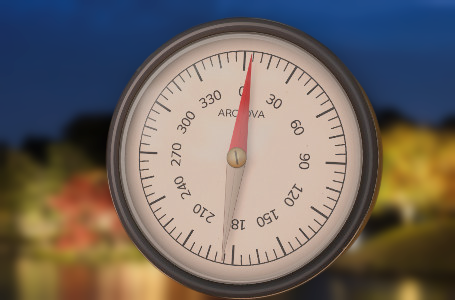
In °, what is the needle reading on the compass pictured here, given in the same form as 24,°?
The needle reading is 5,°
